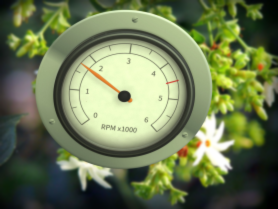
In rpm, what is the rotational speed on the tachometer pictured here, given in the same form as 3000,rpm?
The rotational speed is 1750,rpm
